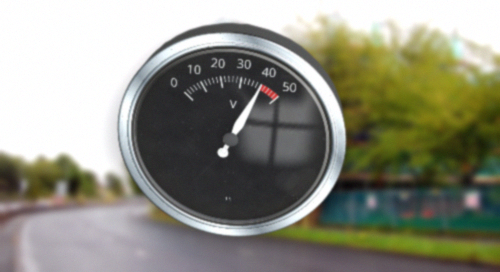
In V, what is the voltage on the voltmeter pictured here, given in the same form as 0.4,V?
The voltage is 40,V
